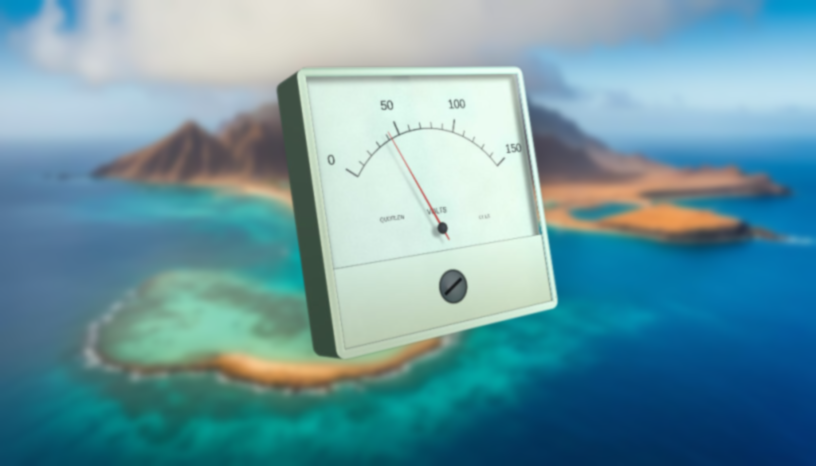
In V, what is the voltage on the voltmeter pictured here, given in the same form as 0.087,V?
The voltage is 40,V
